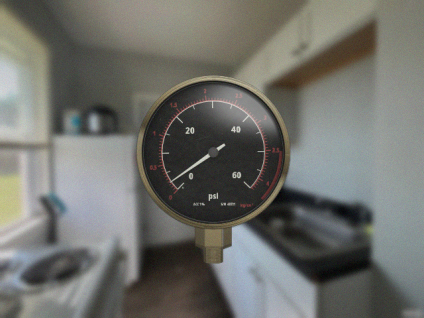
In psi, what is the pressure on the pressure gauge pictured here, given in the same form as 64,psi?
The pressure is 2.5,psi
